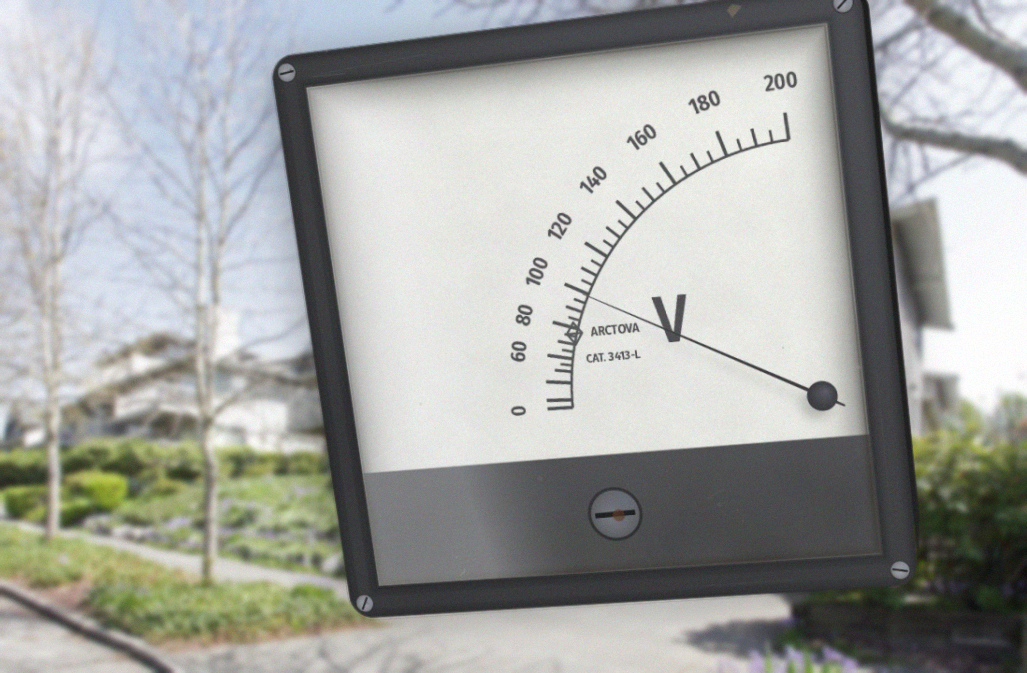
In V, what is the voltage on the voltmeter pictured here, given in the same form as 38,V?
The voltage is 100,V
